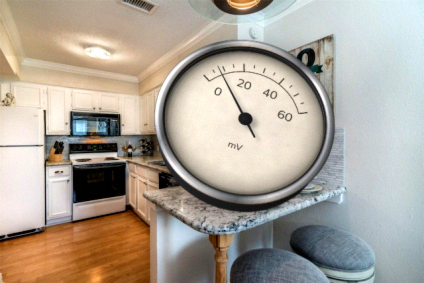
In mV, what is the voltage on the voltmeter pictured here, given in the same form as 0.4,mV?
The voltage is 7.5,mV
